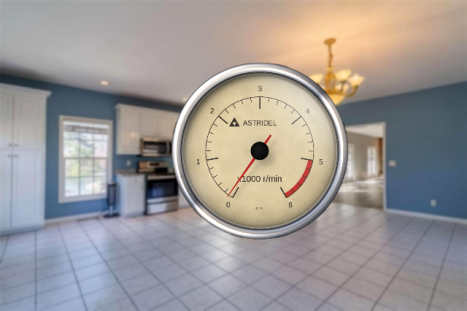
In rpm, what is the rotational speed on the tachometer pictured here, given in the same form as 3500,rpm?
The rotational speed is 100,rpm
